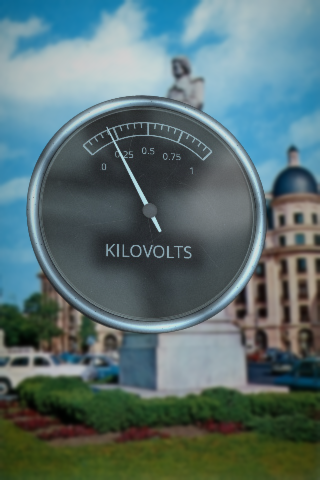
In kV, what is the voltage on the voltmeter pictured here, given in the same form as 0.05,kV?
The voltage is 0.2,kV
